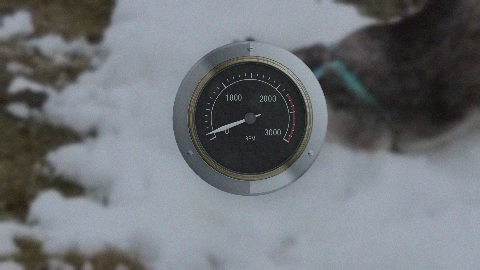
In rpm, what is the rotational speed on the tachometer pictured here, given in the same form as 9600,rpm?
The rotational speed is 100,rpm
